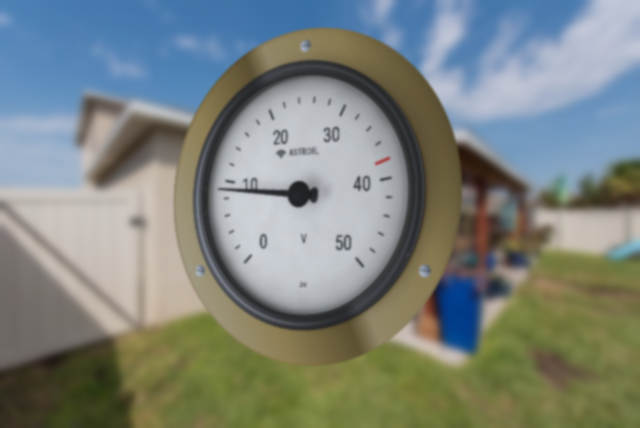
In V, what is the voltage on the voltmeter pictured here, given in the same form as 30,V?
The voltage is 9,V
